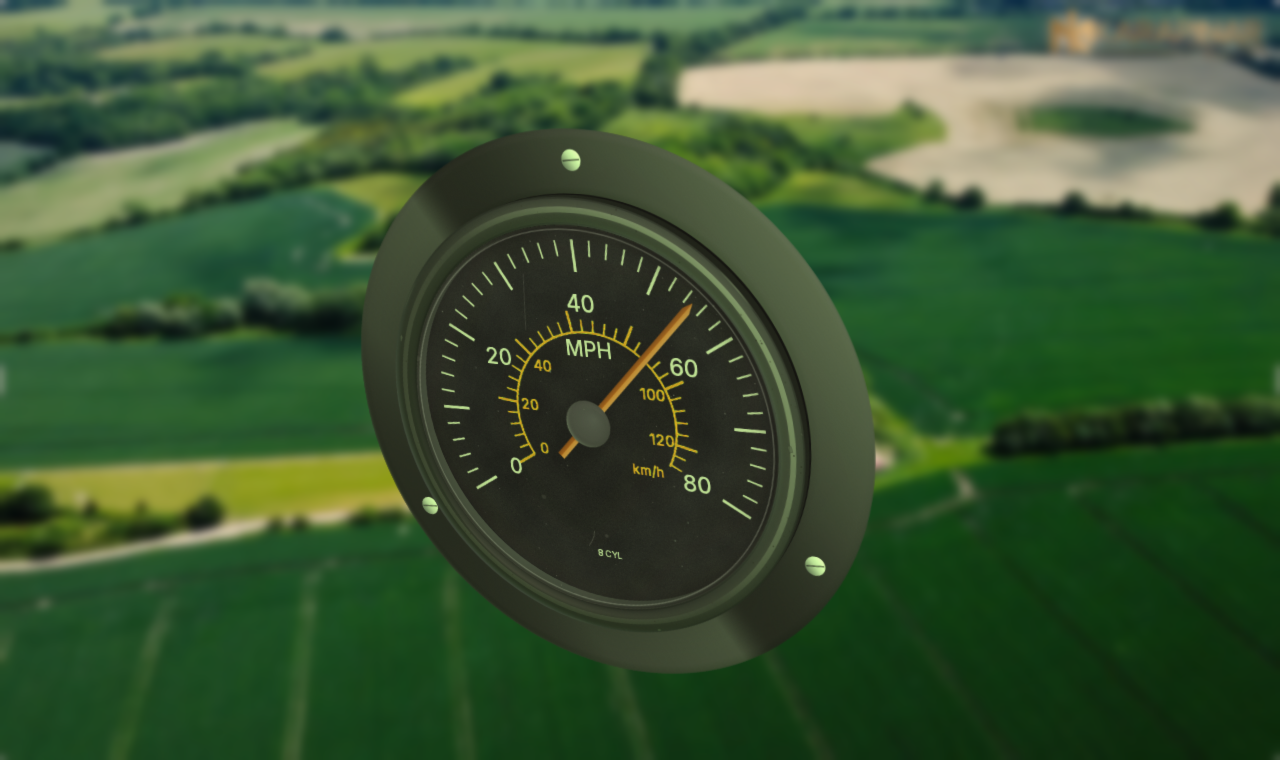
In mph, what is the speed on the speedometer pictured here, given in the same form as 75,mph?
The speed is 55,mph
